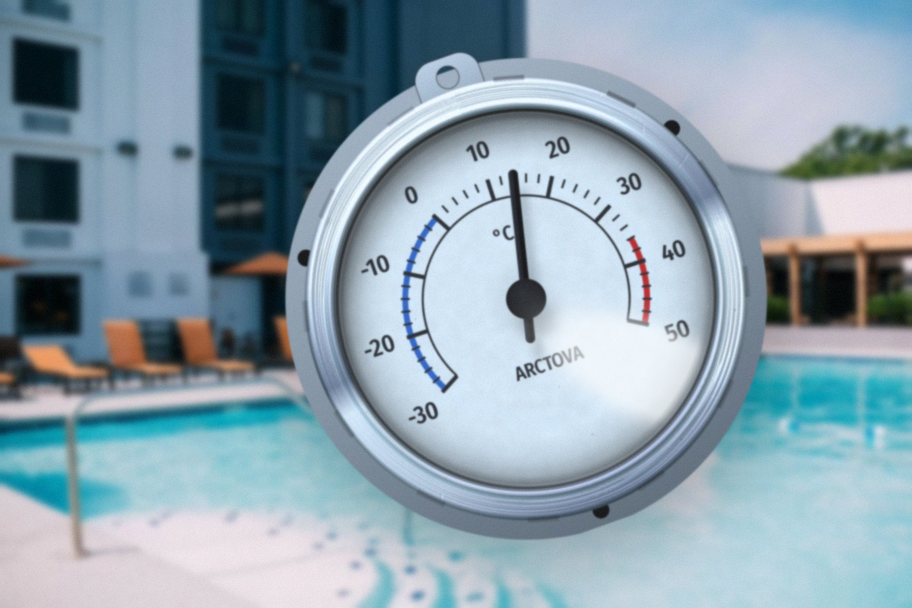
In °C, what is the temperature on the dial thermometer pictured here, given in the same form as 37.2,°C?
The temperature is 14,°C
